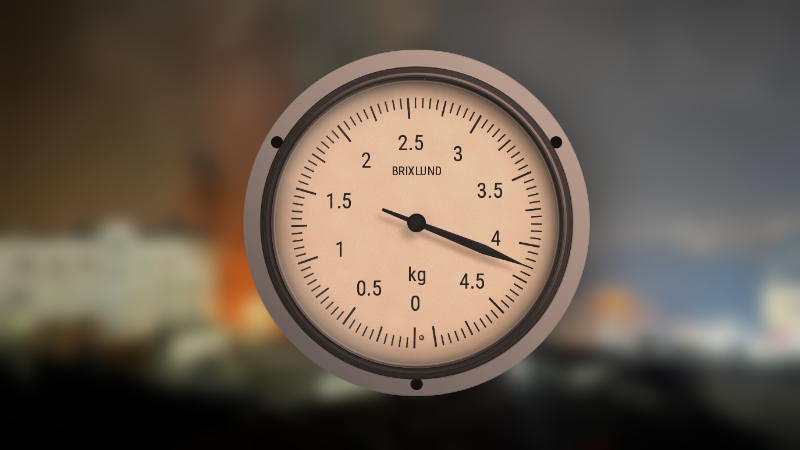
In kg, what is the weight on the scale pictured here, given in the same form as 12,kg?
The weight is 4.15,kg
